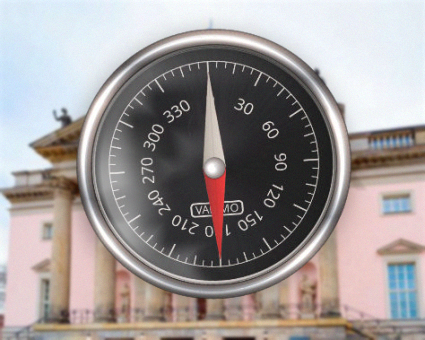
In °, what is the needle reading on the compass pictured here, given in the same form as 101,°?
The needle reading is 180,°
